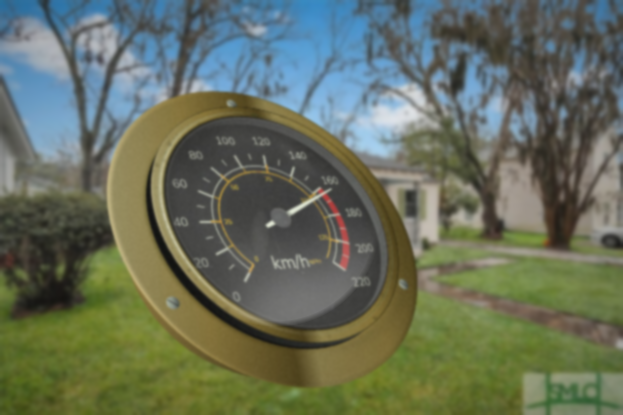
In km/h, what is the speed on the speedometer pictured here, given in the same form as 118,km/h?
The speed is 165,km/h
